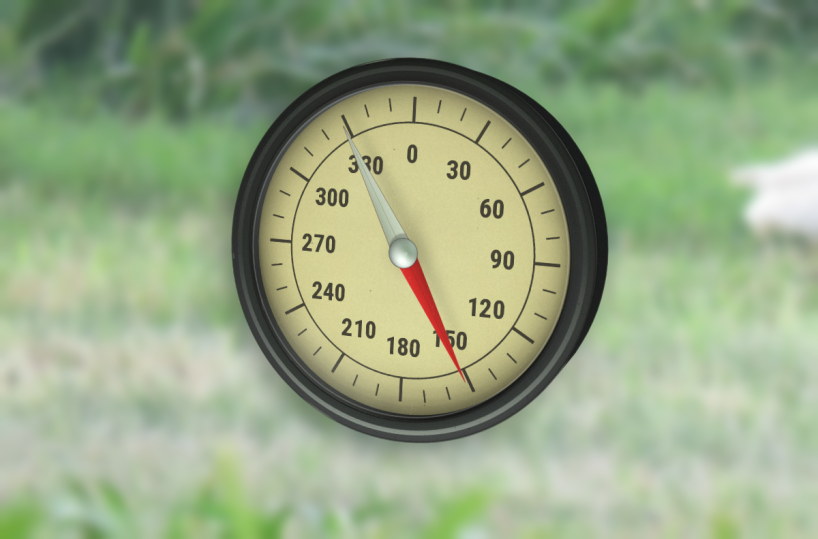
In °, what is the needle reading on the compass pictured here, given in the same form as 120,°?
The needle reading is 150,°
